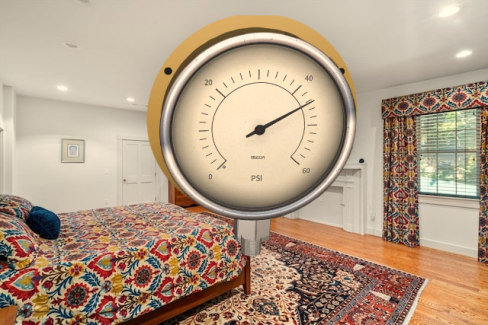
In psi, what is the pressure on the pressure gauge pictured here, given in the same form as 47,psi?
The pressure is 44,psi
